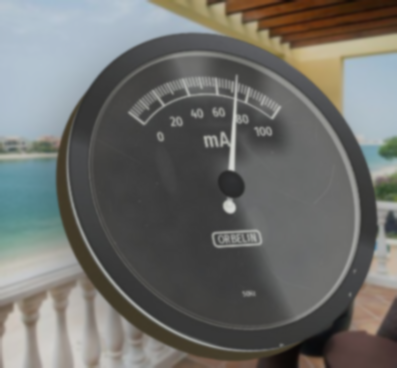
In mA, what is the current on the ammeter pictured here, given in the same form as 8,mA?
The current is 70,mA
